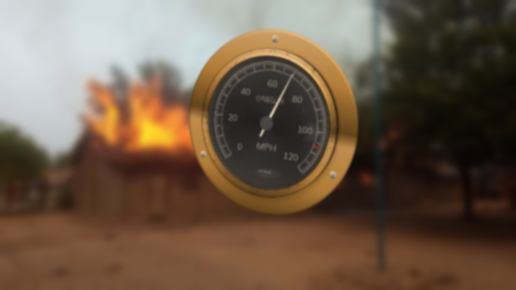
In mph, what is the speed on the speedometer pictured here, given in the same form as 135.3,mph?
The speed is 70,mph
